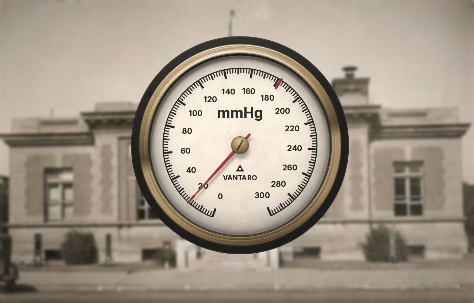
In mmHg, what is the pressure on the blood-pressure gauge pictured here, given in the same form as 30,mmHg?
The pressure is 20,mmHg
